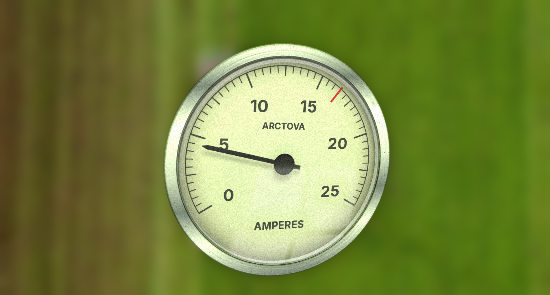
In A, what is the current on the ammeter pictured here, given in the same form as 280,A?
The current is 4.5,A
